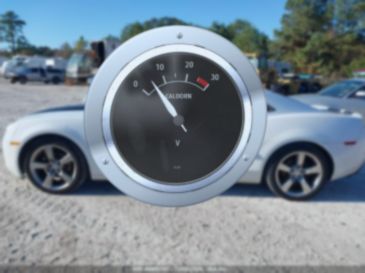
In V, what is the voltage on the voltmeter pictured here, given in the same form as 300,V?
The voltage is 5,V
